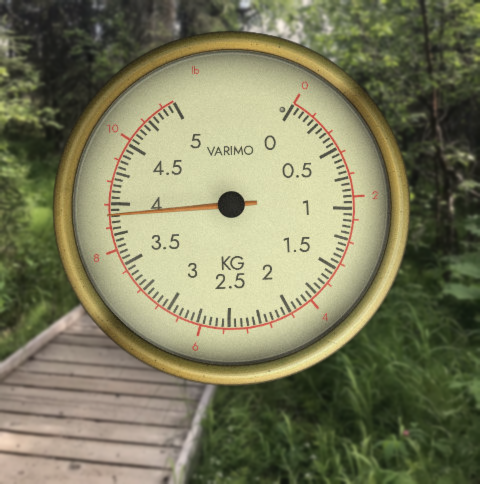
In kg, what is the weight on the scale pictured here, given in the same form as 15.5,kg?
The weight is 3.9,kg
